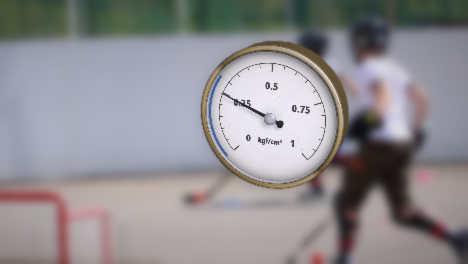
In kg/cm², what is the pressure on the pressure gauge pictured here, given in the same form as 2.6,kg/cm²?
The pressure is 0.25,kg/cm²
